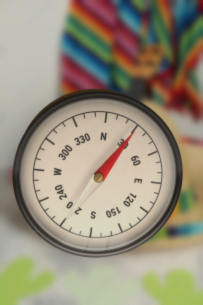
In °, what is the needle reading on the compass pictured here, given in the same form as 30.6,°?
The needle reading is 30,°
